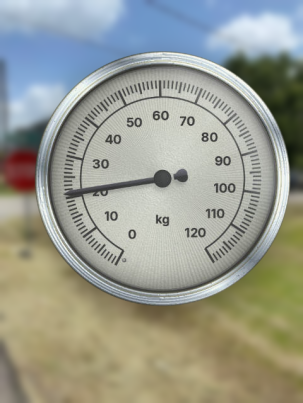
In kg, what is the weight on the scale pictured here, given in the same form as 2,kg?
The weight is 21,kg
